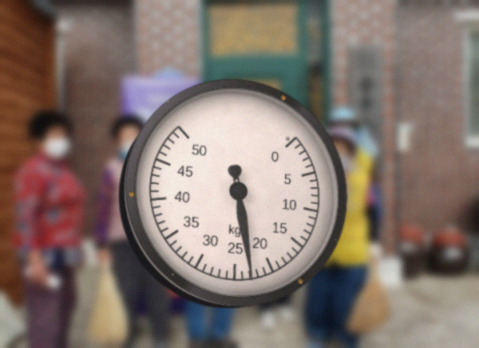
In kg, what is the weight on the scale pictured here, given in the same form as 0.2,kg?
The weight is 23,kg
